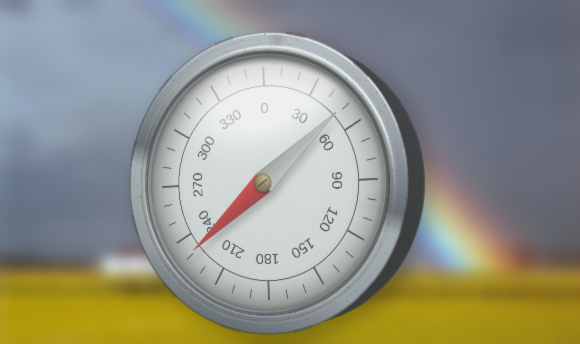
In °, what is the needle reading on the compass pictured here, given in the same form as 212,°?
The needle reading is 230,°
